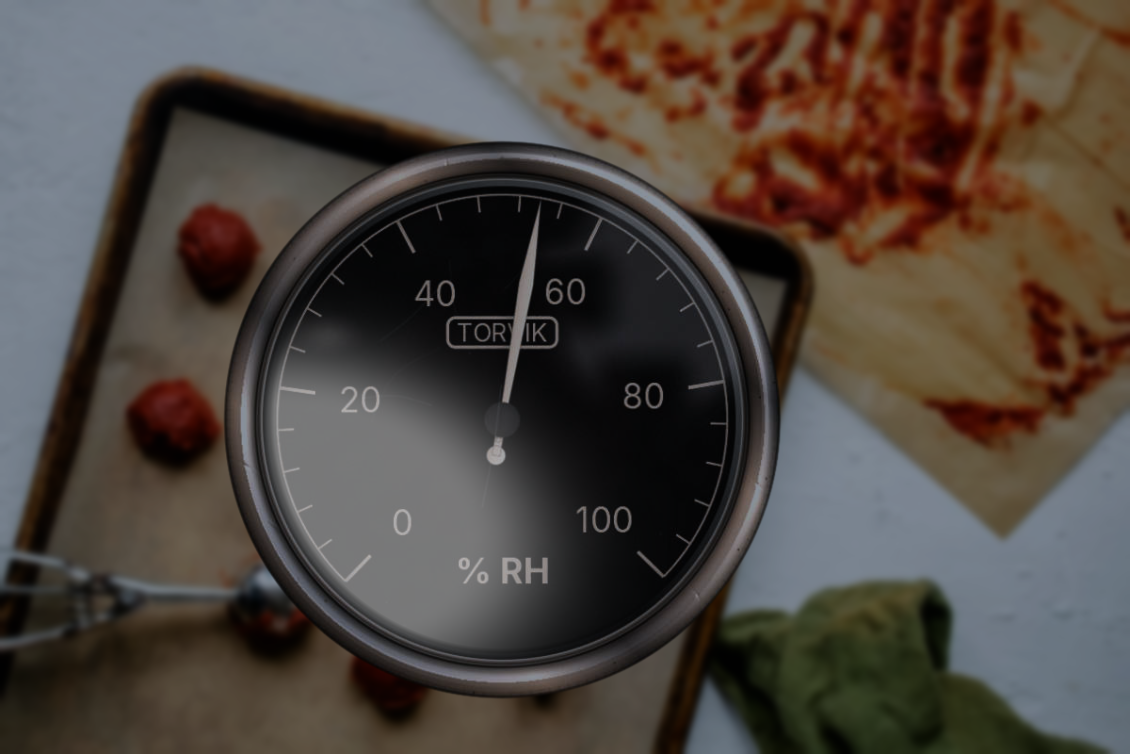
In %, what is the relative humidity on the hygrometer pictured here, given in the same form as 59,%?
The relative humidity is 54,%
